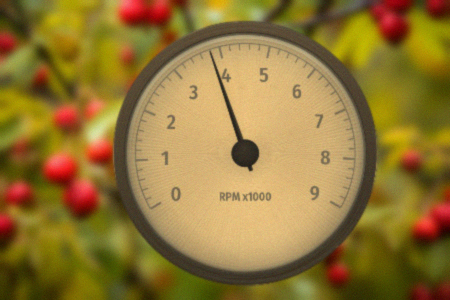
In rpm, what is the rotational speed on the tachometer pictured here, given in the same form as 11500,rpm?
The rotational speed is 3800,rpm
